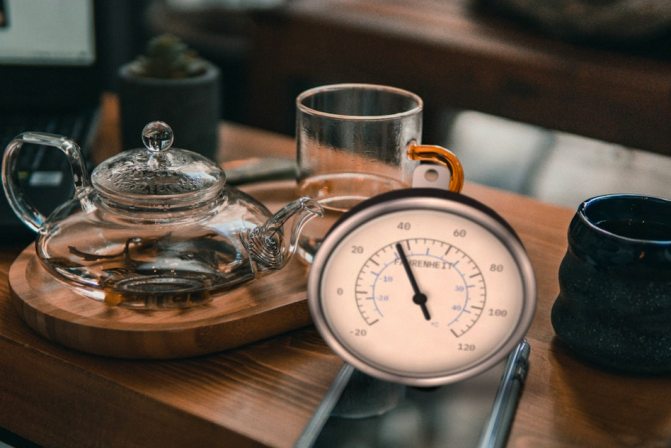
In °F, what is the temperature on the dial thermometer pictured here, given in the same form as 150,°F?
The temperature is 36,°F
